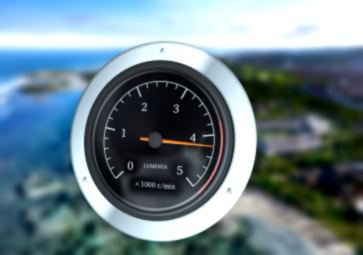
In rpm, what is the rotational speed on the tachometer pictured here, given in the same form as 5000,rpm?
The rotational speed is 4200,rpm
